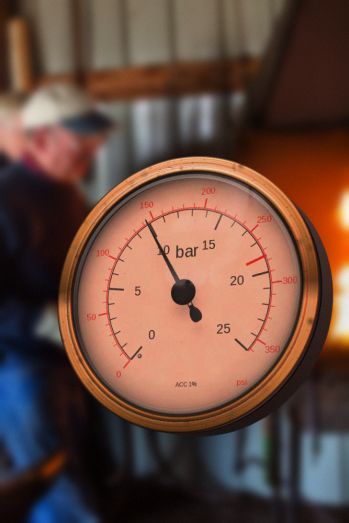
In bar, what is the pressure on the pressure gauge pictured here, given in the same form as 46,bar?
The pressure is 10,bar
